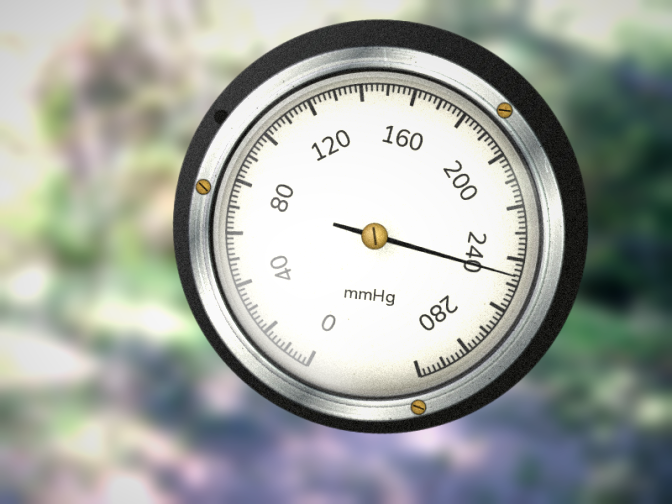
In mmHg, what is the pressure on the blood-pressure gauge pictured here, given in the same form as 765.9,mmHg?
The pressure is 246,mmHg
